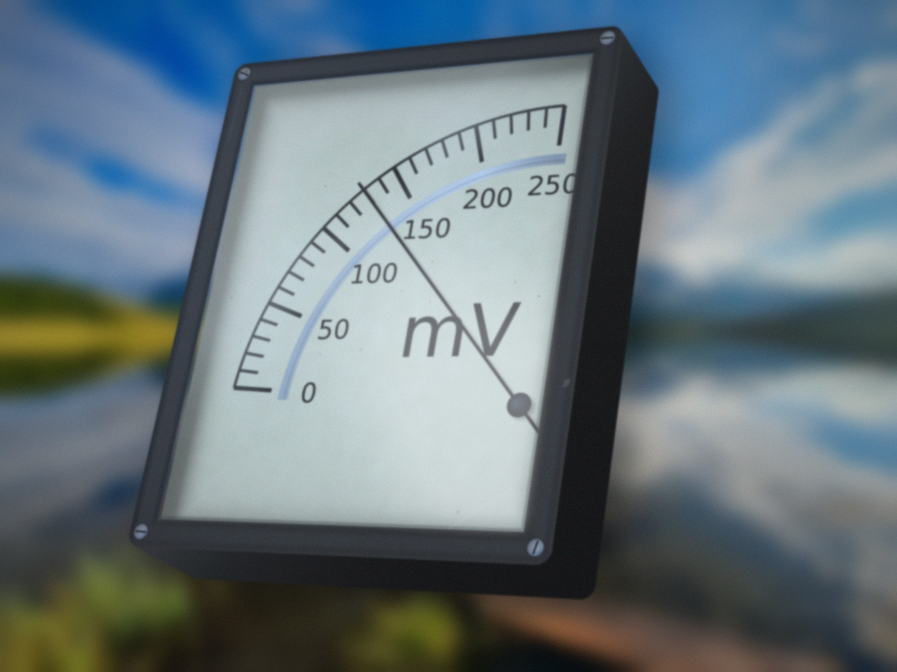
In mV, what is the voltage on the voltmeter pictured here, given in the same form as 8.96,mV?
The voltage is 130,mV
